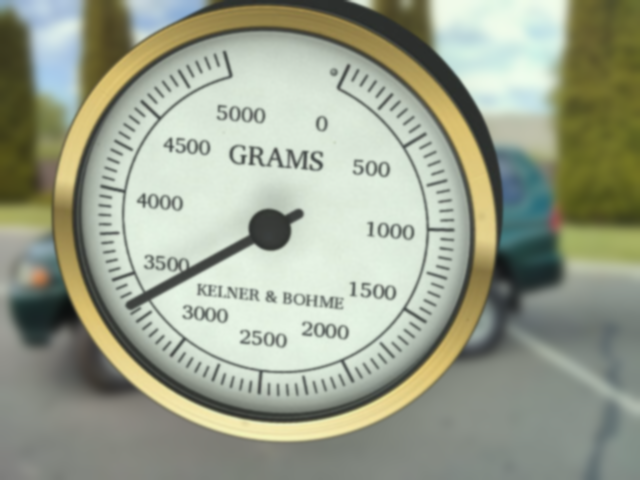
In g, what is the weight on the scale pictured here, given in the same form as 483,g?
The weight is 3350,g
